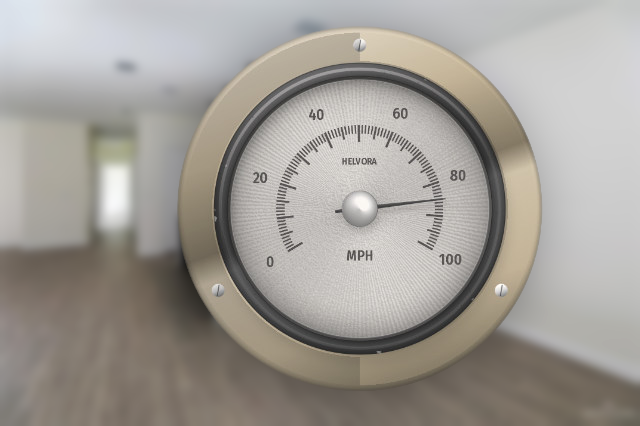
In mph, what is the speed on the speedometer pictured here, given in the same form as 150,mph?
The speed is 85,mph
